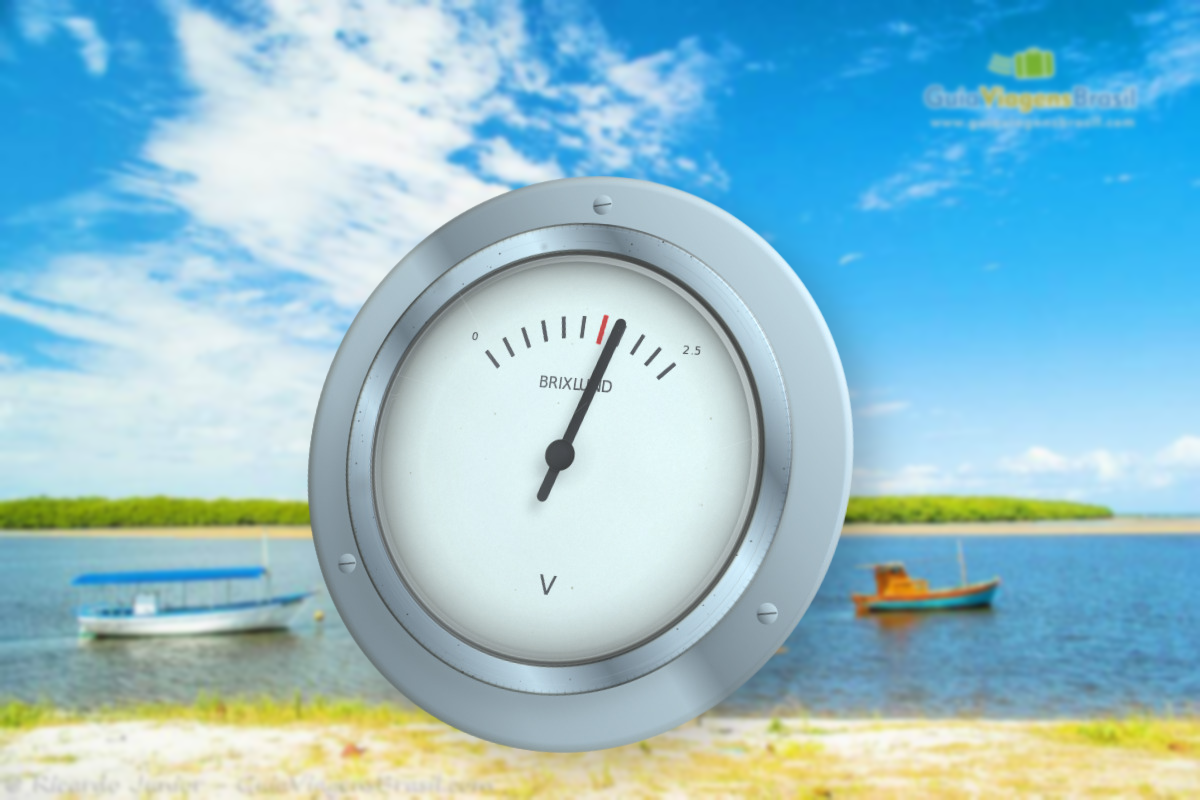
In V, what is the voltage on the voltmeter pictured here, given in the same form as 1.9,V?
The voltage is 1.75,V
